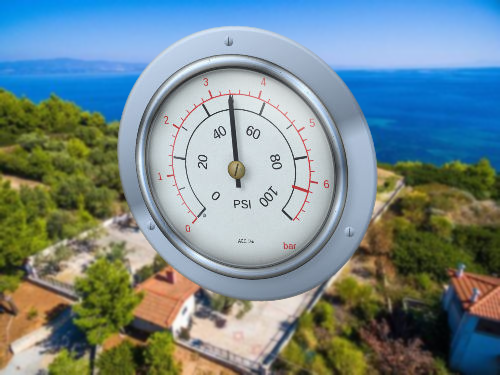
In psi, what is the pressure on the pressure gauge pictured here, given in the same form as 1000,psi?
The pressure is 50,psi
